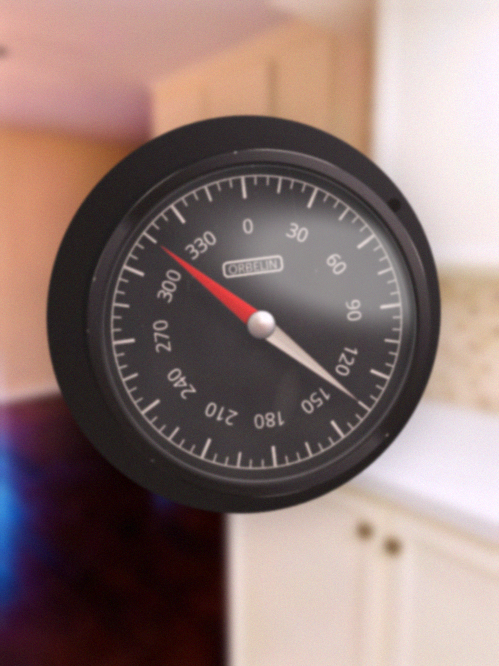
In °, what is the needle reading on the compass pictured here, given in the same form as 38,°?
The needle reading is 315,°
